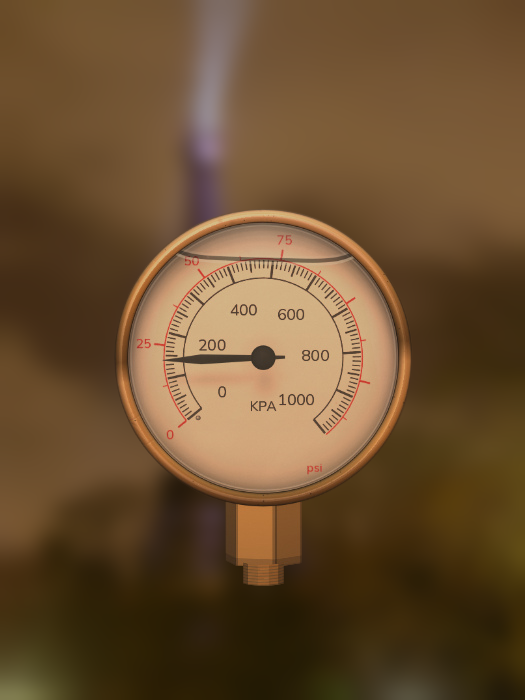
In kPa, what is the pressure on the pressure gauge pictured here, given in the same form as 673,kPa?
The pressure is 140,kPa
